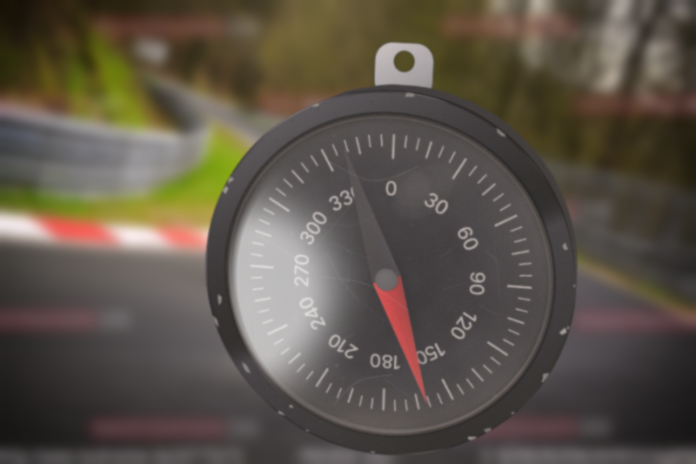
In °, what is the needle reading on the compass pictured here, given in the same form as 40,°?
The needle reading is 160,°
